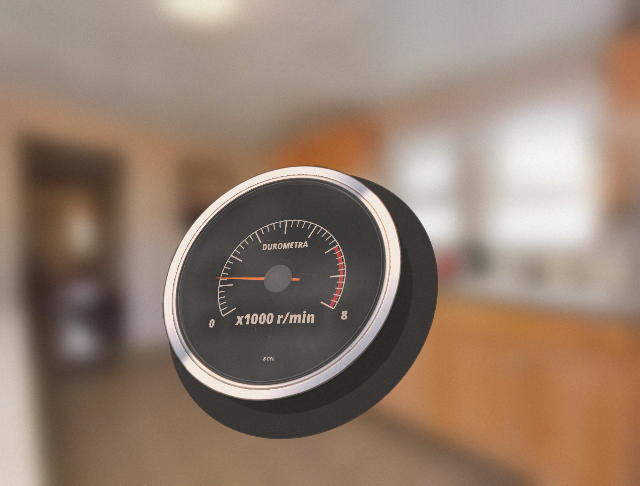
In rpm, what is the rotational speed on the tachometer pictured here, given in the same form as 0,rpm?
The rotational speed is 1200,rpm
